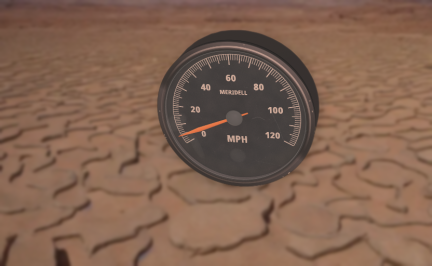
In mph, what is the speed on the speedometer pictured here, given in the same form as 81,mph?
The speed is 5,mph
